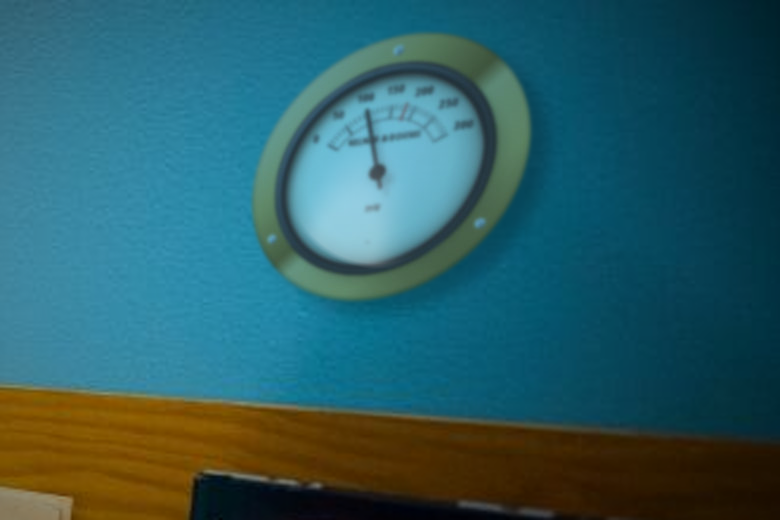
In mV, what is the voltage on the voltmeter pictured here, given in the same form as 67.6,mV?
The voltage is 100,mV
